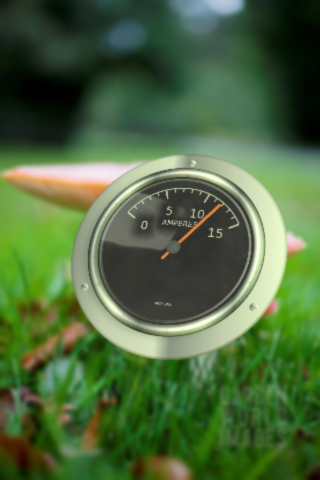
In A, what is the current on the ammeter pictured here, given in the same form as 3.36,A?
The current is 12,A
